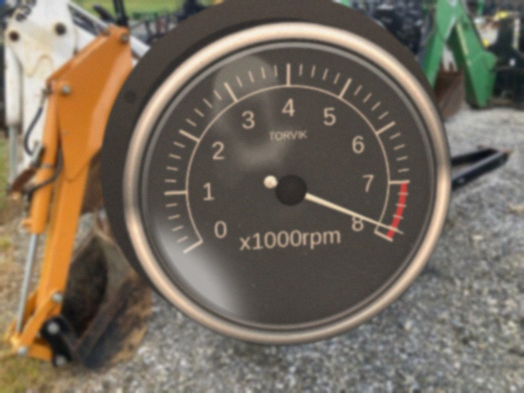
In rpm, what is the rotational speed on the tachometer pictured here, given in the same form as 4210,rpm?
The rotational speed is 7800,rpm
